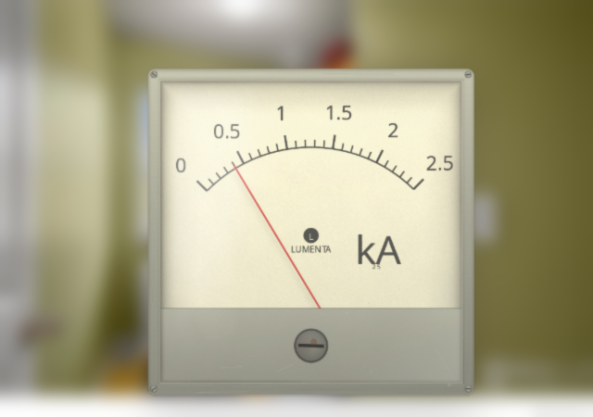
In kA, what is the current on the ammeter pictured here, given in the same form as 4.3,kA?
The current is 0.4,kA
